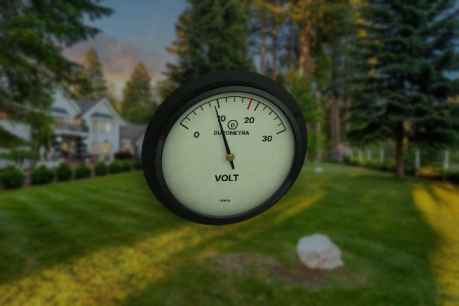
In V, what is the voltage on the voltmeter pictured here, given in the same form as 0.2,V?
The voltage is 9,V
